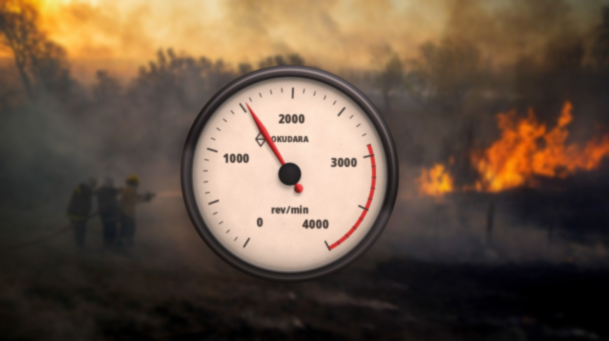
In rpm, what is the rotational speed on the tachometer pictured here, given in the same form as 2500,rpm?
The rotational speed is 1550,rpm
